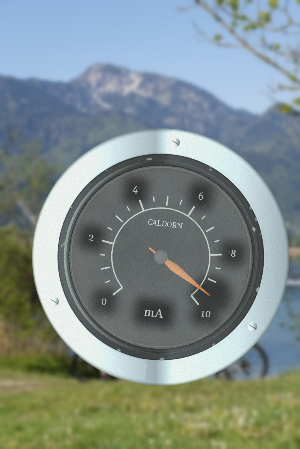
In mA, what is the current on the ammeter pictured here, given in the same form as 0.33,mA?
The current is 9.5,mA
